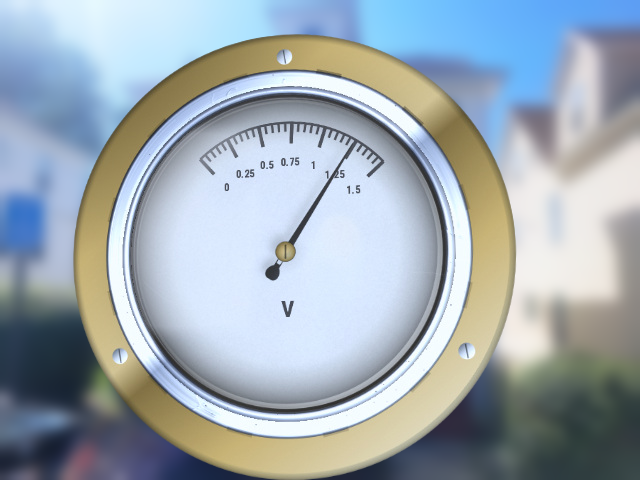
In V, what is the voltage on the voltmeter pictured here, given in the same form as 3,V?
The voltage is 1.25,V
